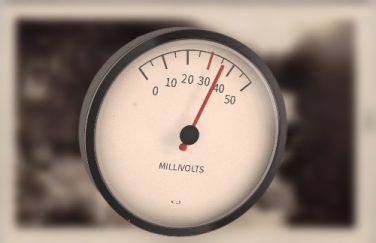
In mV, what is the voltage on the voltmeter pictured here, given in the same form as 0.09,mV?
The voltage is 35,mV
